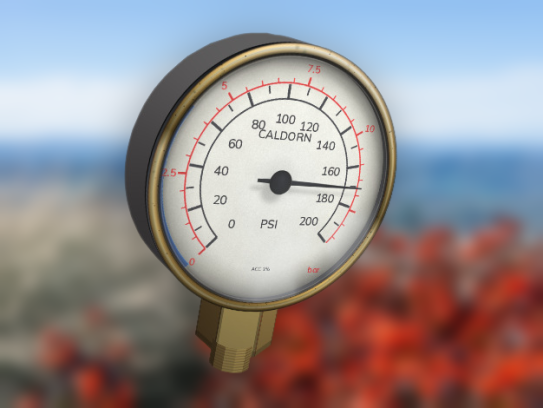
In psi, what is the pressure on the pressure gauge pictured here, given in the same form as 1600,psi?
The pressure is 170,psi
